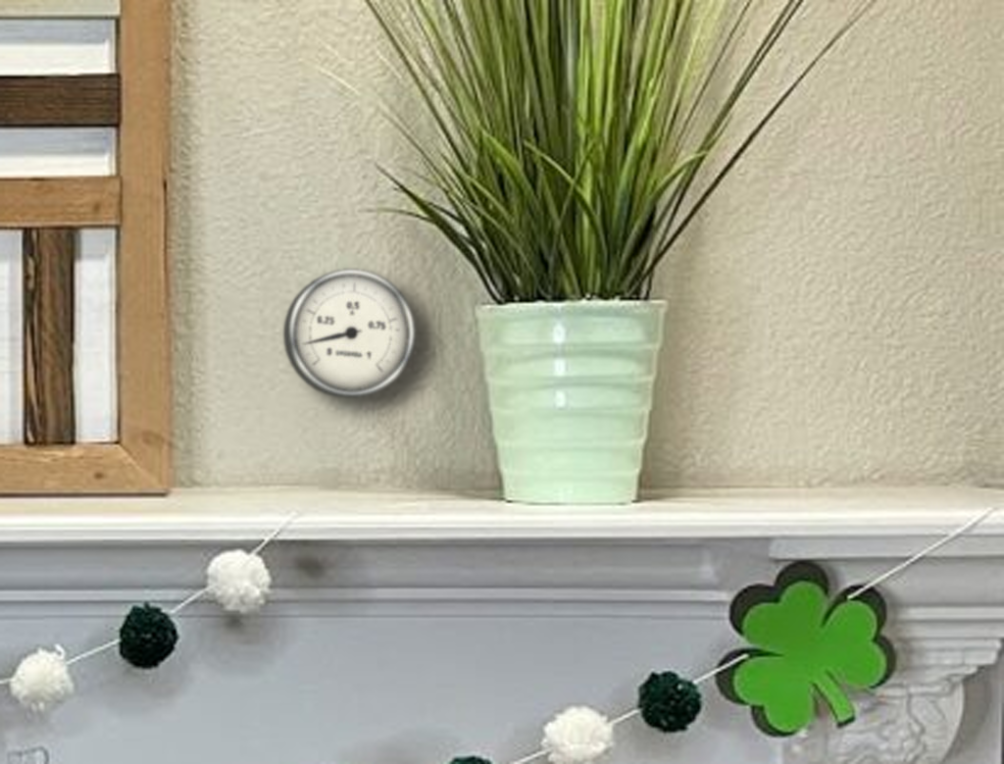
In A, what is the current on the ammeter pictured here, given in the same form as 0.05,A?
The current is 0.1,A
